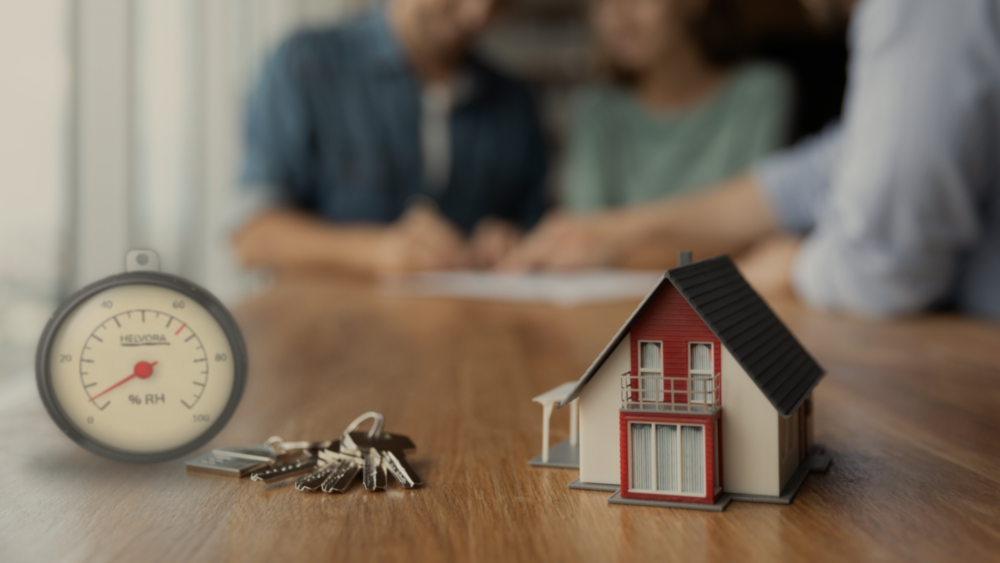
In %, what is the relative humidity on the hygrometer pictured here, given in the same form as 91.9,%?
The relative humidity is 5,%
